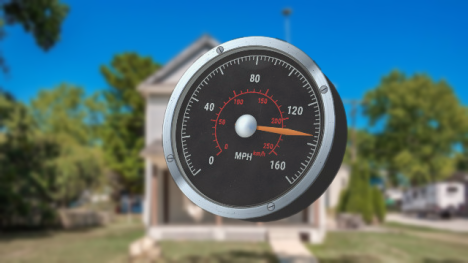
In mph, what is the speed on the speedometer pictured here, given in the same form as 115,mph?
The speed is 136,mph
